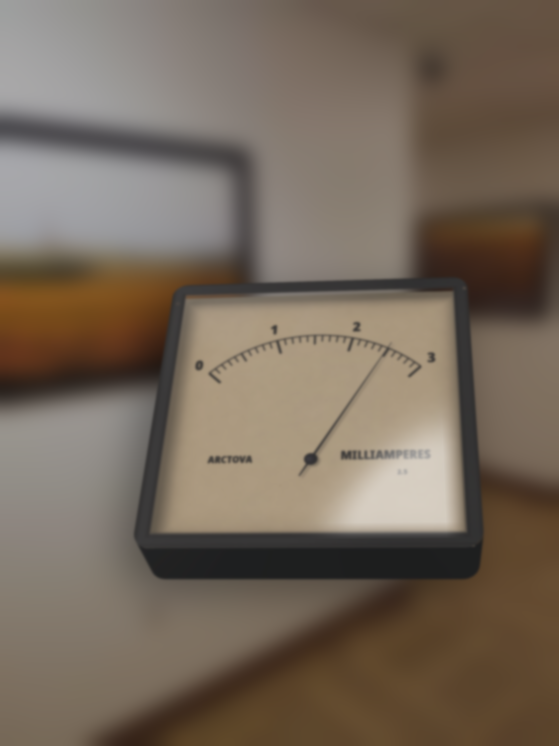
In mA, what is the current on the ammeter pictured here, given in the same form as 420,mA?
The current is 2.5,mA
